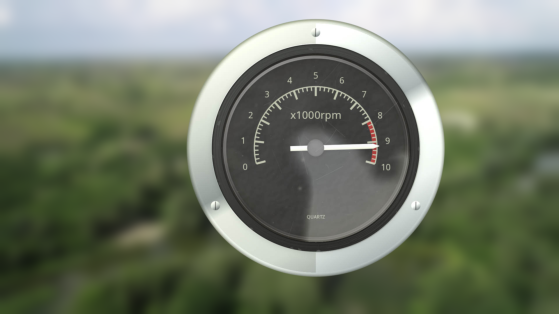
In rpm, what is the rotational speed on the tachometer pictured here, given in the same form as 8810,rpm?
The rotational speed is 9200,rpm
